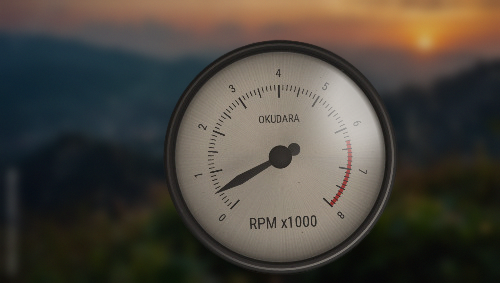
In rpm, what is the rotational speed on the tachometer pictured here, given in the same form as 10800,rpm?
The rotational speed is 500,rpm
